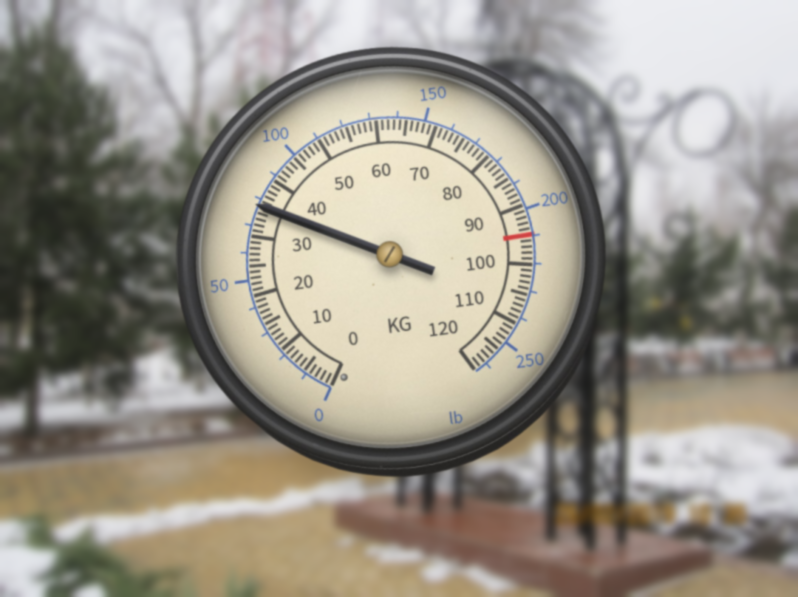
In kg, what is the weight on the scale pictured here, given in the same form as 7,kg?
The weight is 35,kg
